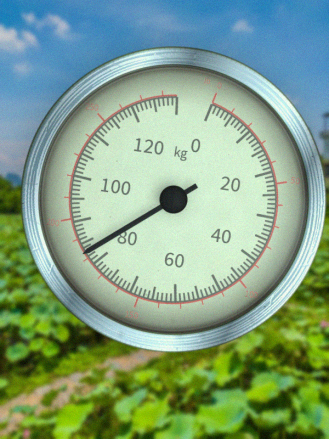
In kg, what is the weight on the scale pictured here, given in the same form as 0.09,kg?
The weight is 83,kg
